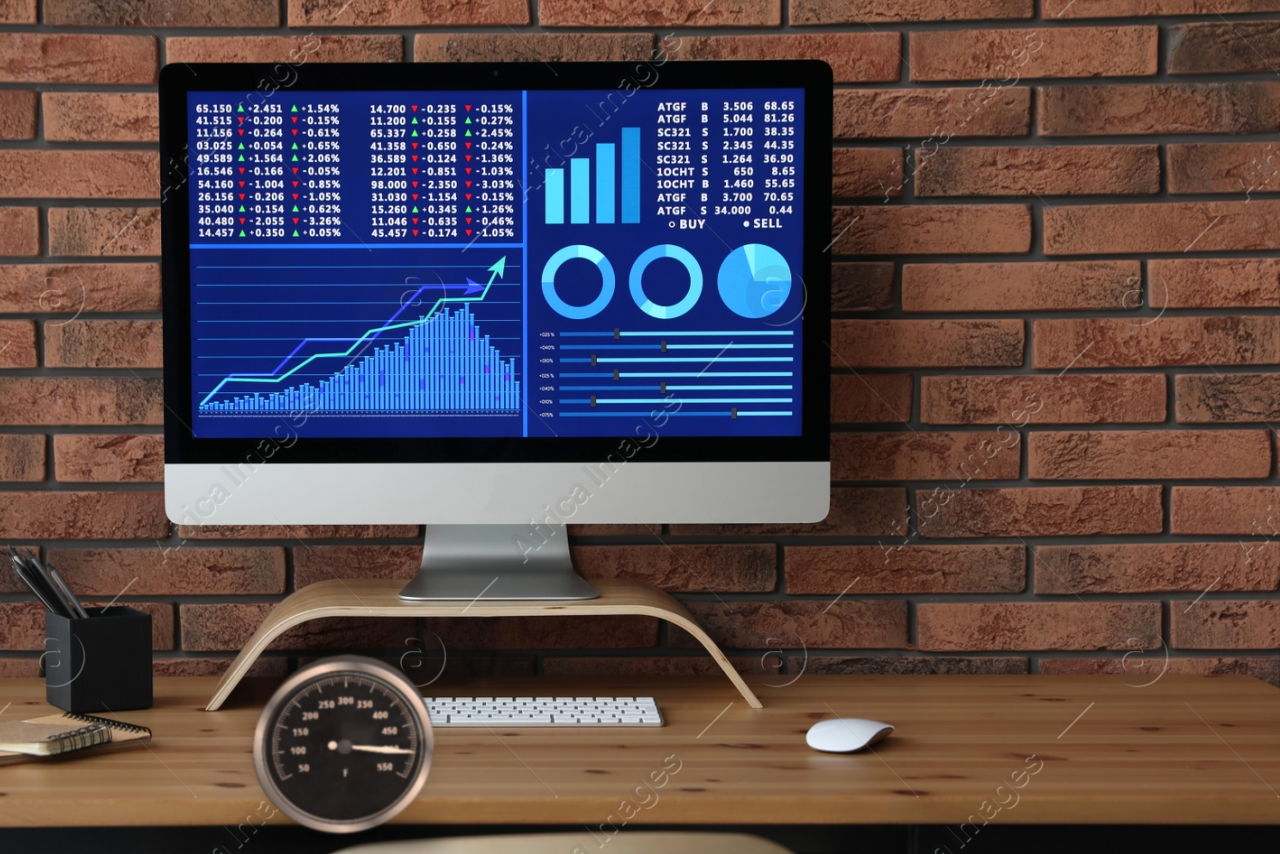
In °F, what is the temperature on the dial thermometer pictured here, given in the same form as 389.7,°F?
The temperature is 500,°F
